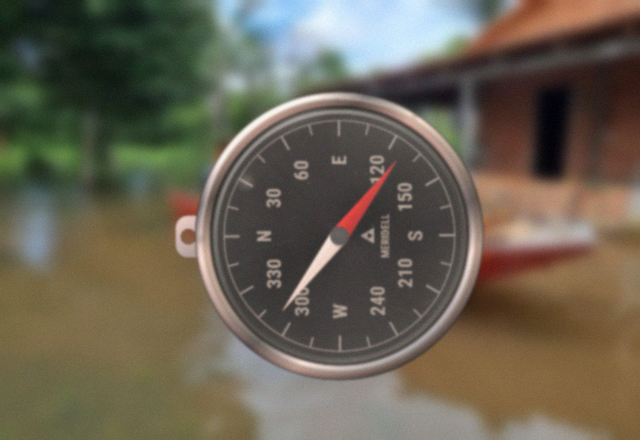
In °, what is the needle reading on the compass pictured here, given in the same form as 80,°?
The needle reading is 127.5,°
